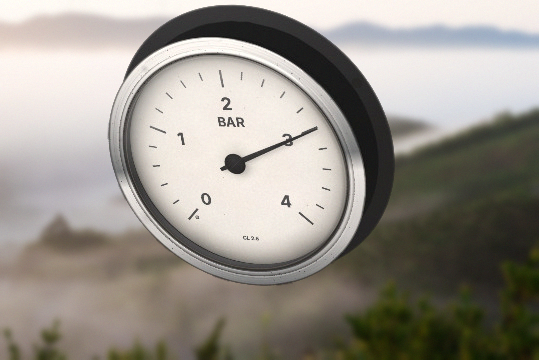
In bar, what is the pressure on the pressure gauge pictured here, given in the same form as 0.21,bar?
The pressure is 3,bar
